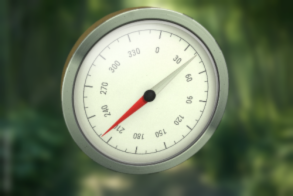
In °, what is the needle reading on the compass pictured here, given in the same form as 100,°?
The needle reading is 220,°
